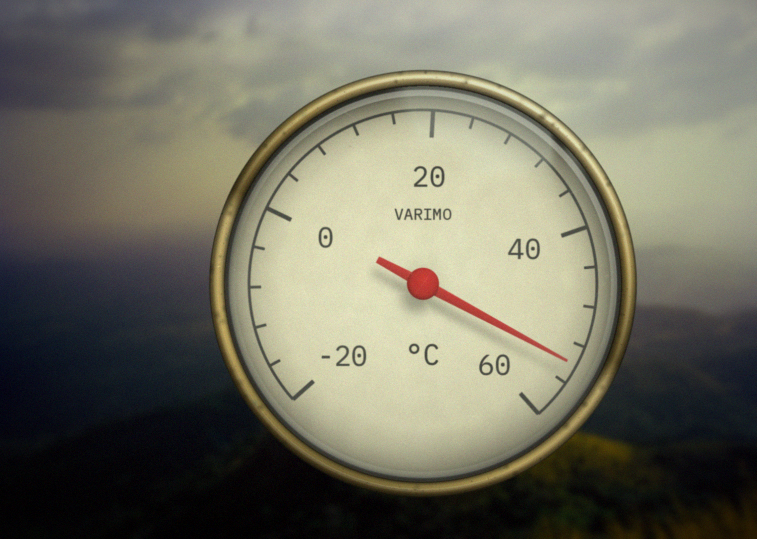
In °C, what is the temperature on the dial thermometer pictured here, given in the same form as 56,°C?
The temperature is 54,°C
